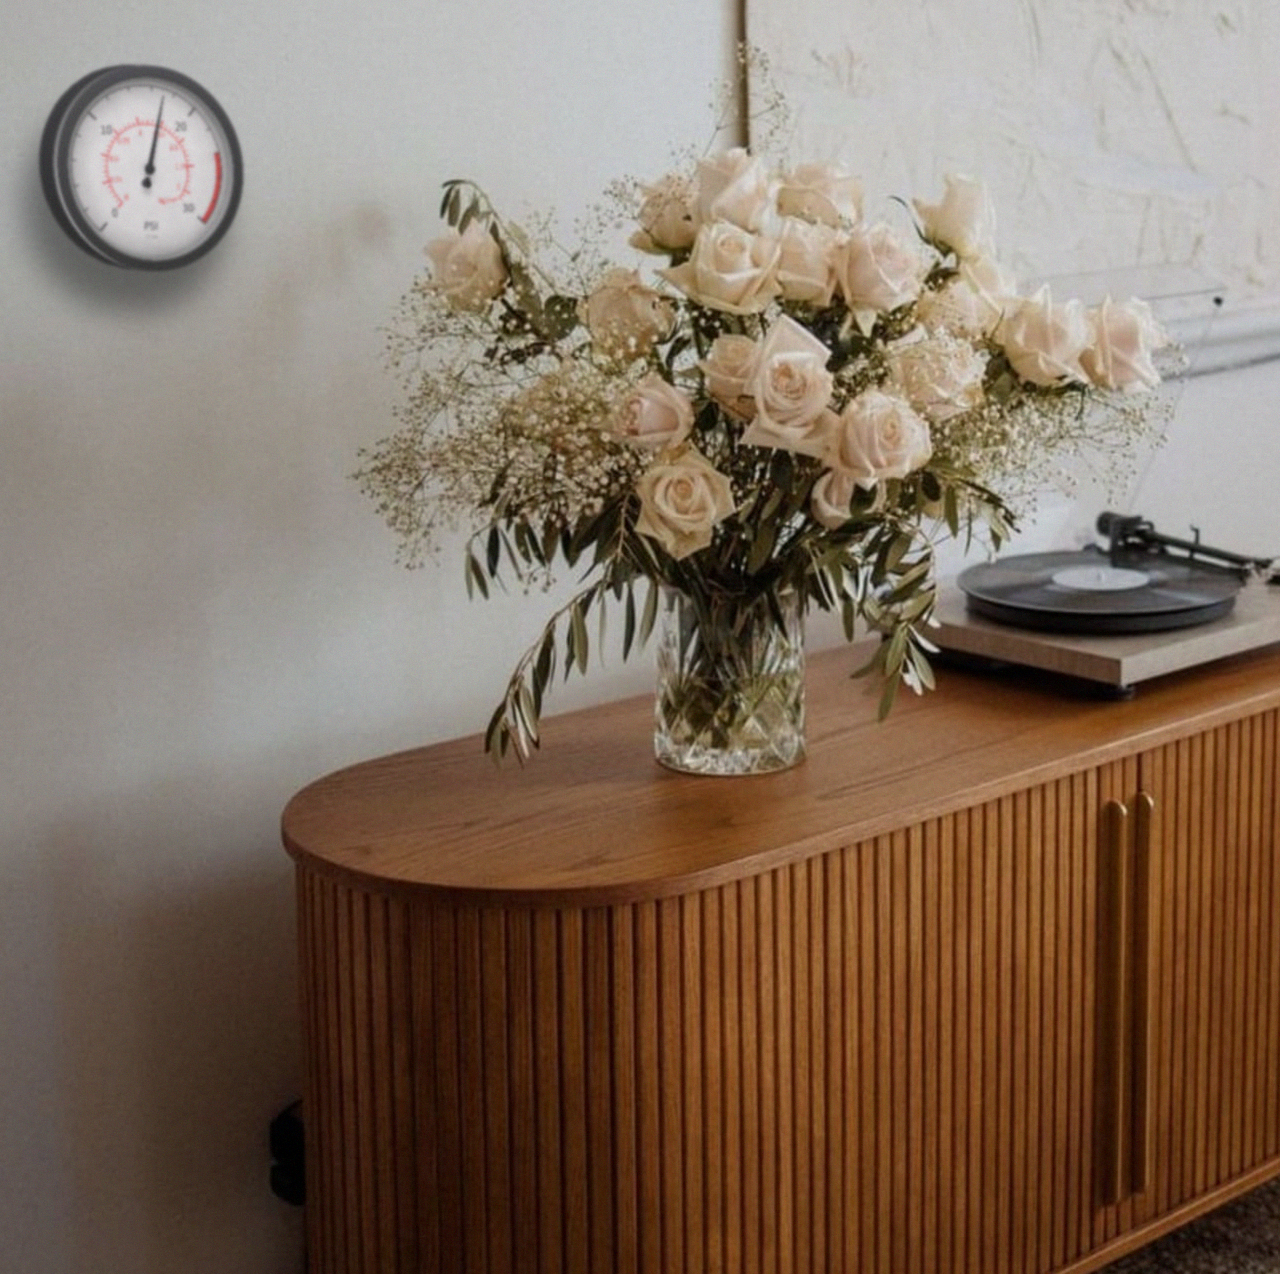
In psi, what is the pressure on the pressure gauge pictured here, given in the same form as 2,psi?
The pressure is 17,psi
